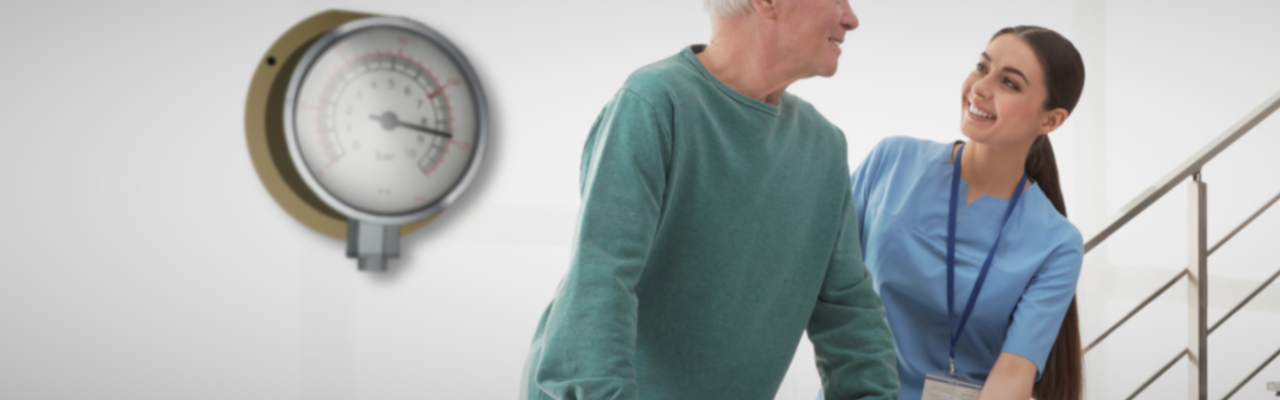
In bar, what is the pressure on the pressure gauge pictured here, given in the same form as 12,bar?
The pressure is 8.5,bar
